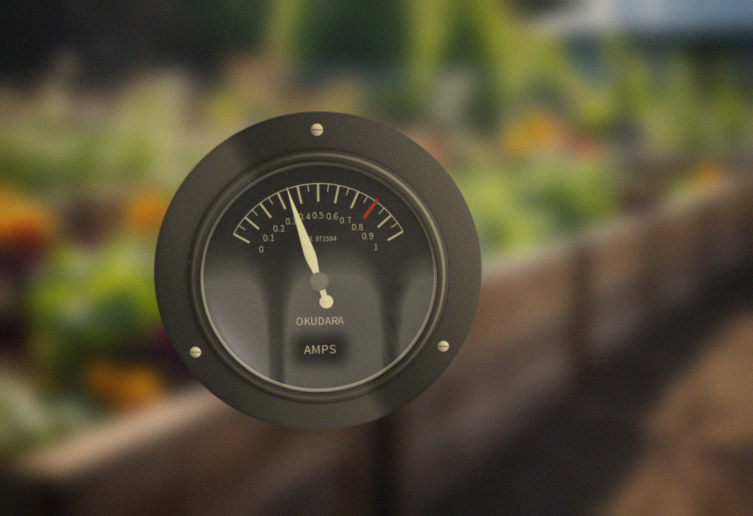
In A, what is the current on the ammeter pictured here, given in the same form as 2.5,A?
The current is 0.35,A
